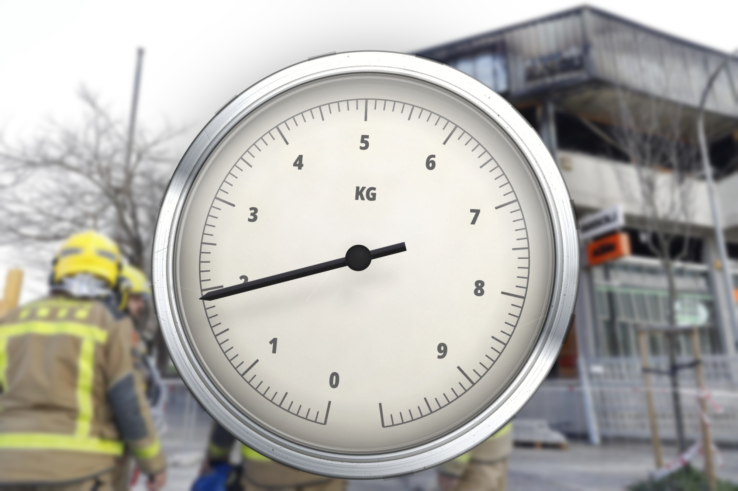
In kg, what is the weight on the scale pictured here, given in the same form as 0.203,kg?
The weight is 1.9,kg
